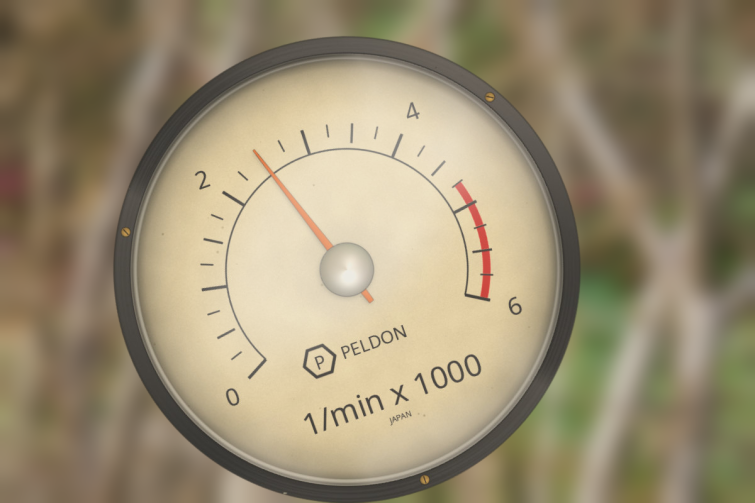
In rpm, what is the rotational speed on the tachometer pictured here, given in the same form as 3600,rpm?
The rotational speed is 2500,rpm
